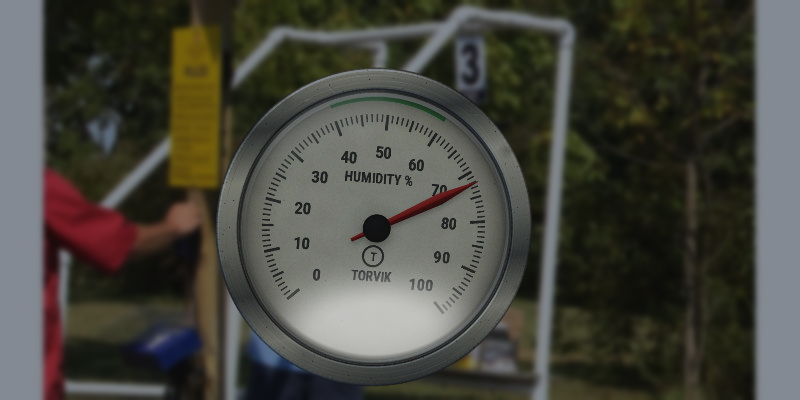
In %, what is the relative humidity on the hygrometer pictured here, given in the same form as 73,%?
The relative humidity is 72,%
